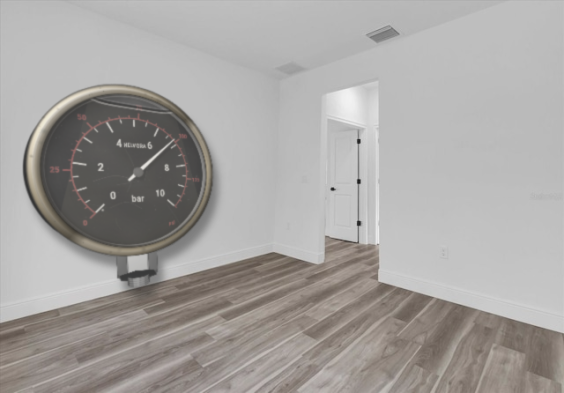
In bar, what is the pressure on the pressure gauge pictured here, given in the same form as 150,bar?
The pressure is 6.75,bar
